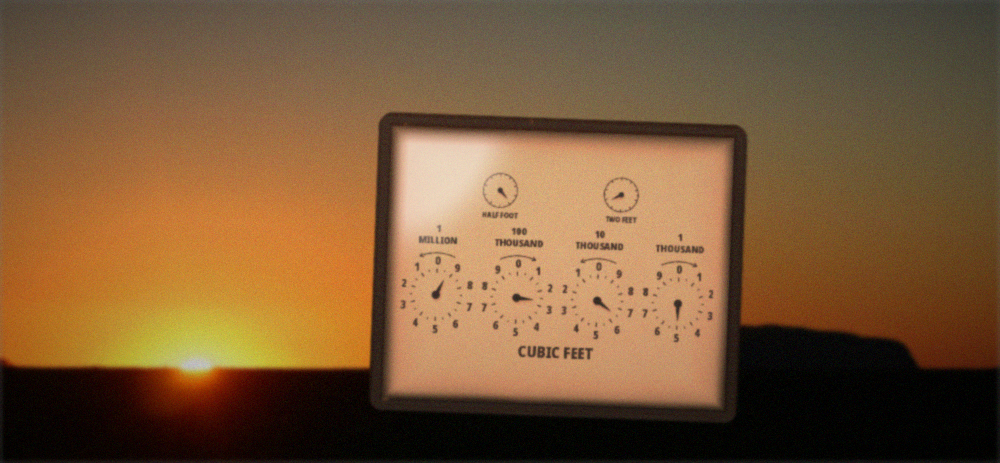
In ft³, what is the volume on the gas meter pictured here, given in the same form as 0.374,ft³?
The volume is 926500,ft³
